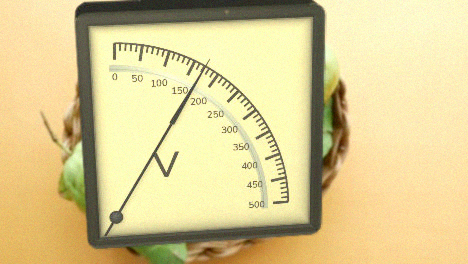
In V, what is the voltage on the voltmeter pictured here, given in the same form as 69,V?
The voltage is 170,V
